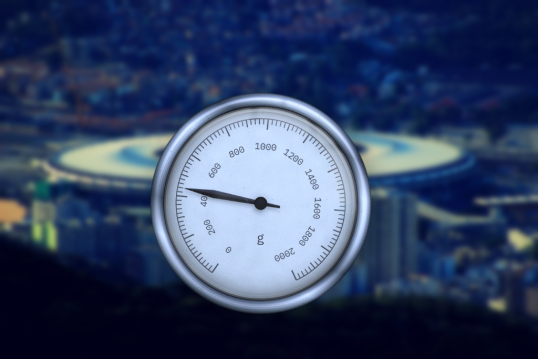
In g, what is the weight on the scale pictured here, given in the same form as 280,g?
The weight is 440,g
